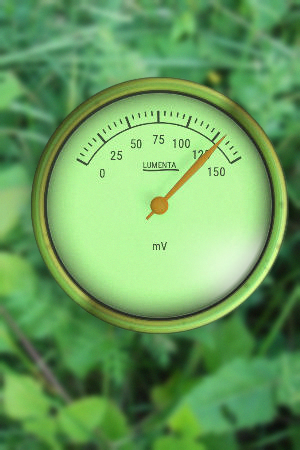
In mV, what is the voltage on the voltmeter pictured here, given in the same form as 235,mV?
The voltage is 130,mV
